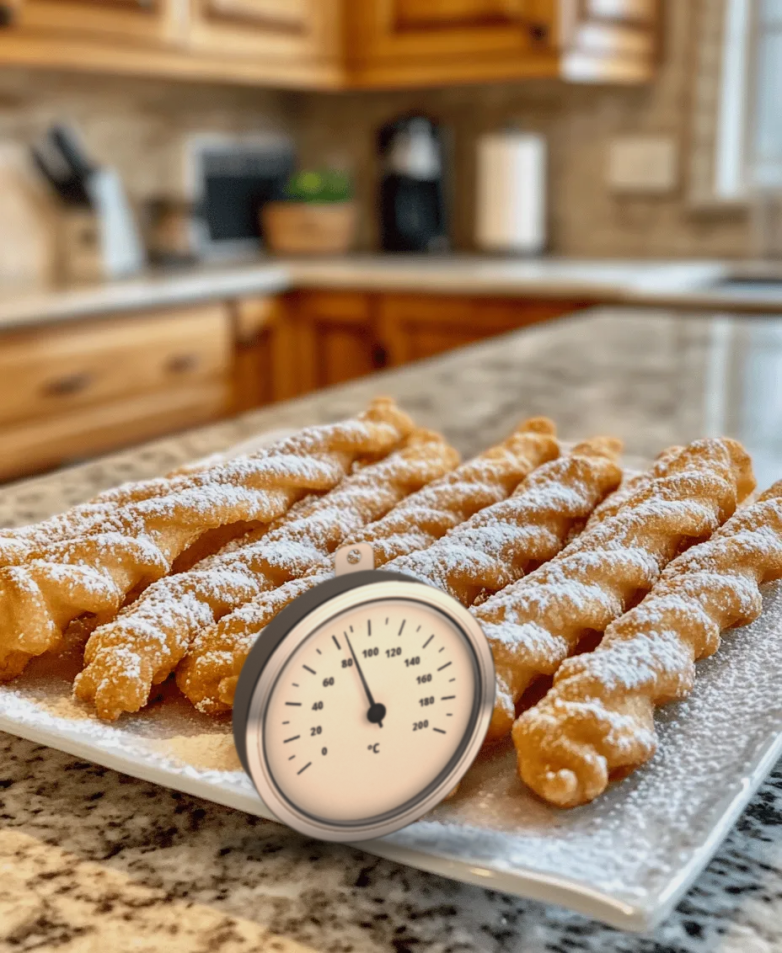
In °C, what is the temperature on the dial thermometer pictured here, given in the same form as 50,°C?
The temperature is 85,°C
